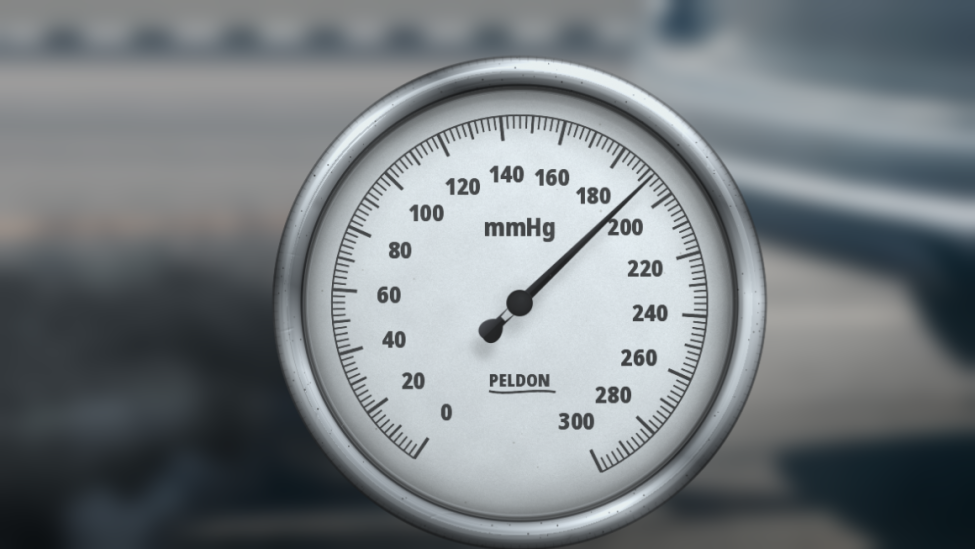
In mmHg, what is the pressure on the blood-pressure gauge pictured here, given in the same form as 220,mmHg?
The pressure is 192,mmHg
